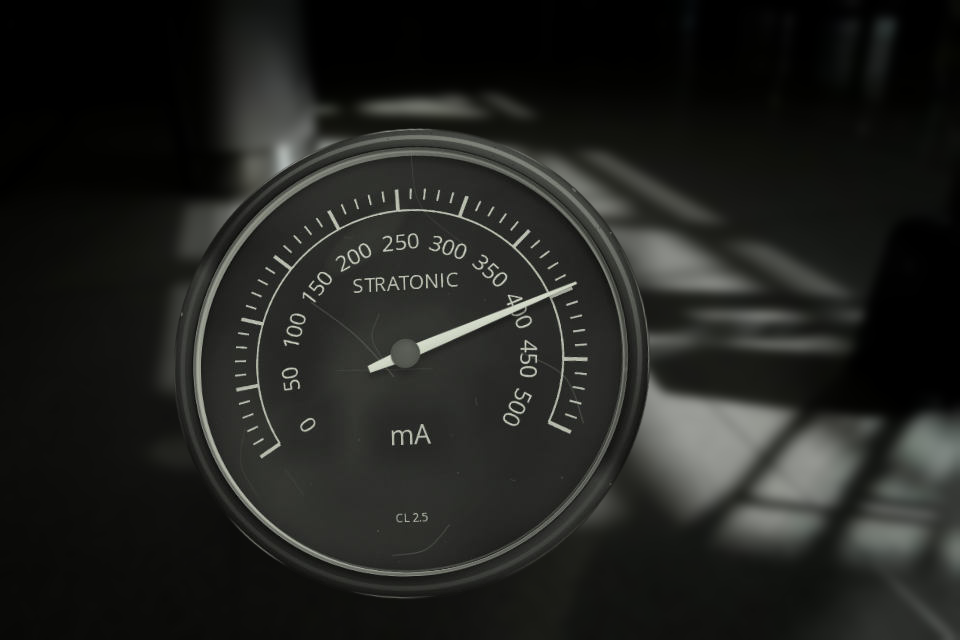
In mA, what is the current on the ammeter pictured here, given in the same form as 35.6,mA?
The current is 400,mA
